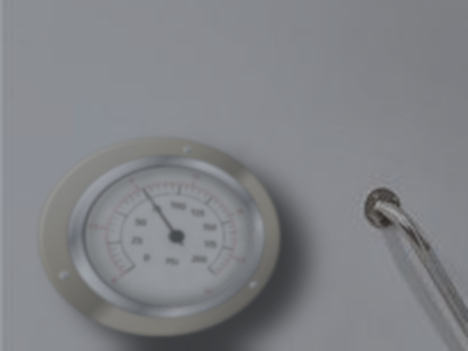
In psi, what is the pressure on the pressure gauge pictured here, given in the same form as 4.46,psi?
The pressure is 75,psi
